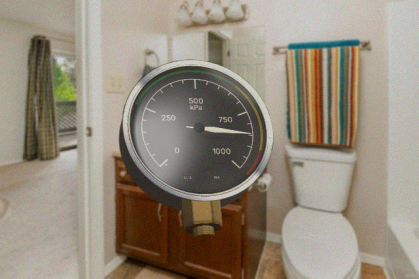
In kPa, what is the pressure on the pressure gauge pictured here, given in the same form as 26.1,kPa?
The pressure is 850,kPa
